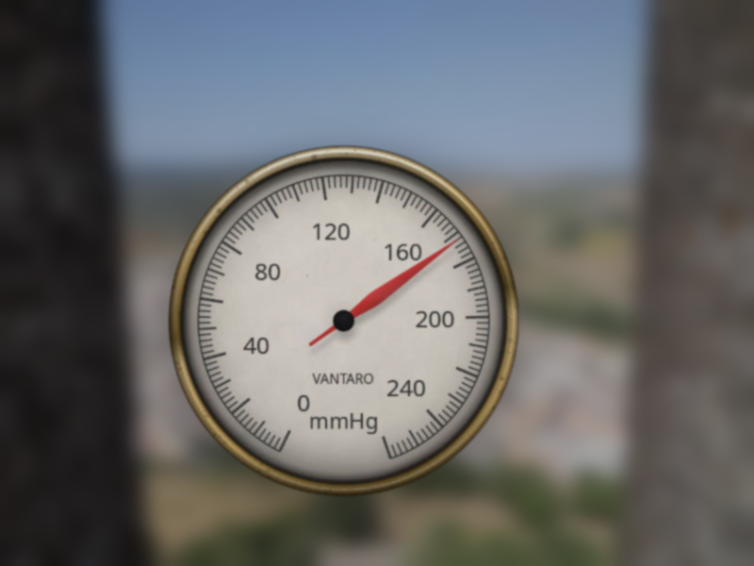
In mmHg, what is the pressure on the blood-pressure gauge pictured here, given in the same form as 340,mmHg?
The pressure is 172,mmHg
